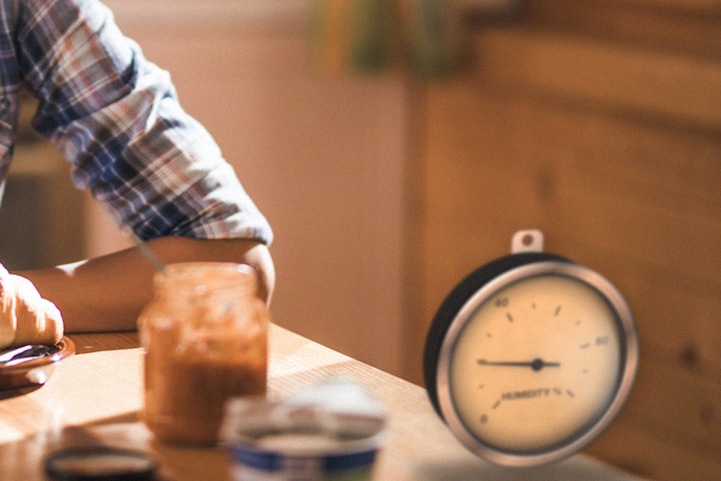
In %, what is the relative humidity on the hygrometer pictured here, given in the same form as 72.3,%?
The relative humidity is 20,%
